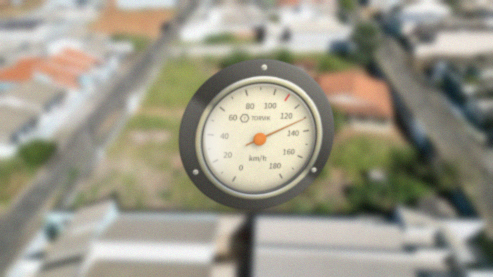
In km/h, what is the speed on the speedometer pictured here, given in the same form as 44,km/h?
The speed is 130,km/h
